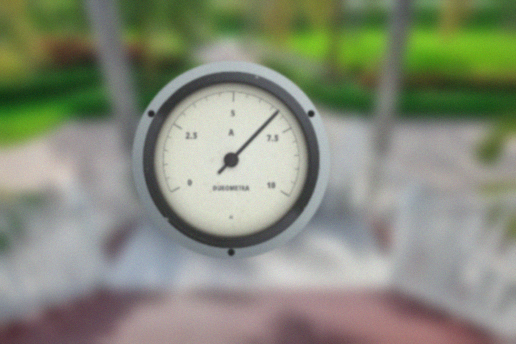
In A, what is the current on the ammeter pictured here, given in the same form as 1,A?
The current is 6.75,A
